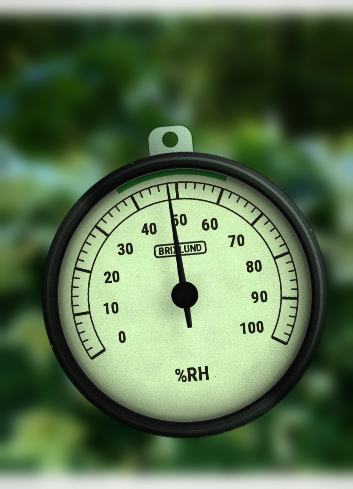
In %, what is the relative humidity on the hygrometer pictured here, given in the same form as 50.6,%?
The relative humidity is 48,%
